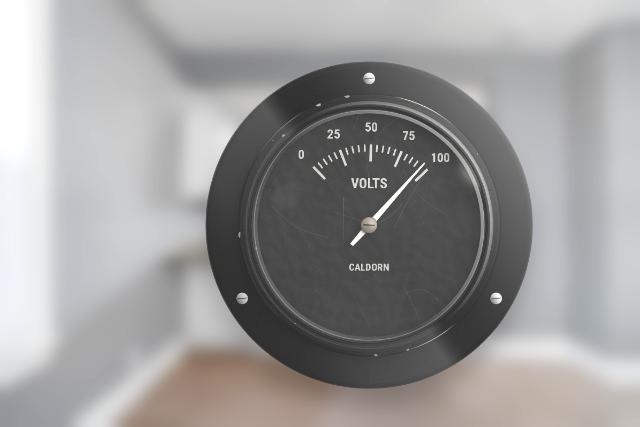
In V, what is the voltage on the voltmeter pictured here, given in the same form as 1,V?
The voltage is 95,V
